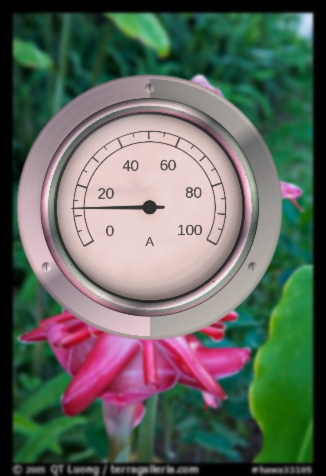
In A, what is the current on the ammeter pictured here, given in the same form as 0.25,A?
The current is 12.5,A
